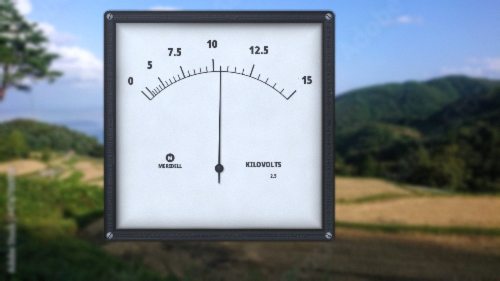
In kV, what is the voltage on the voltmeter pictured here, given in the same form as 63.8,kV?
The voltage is 10.5,kV
